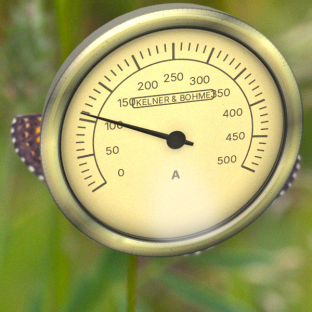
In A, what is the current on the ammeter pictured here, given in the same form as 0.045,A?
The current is 110,A
